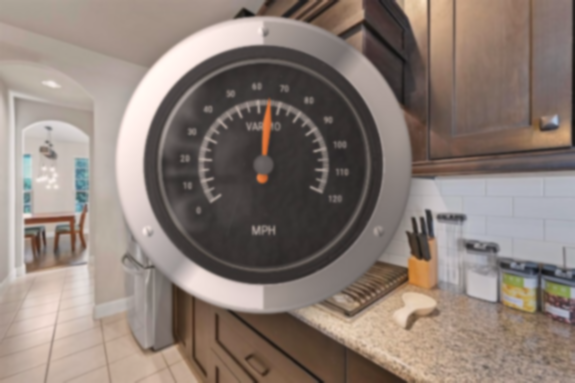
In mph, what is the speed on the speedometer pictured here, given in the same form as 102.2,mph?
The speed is 65,mph
